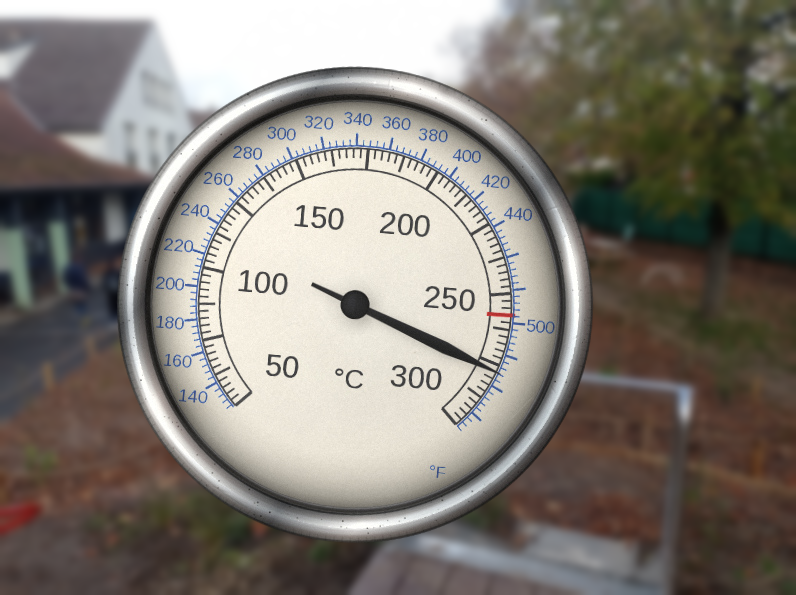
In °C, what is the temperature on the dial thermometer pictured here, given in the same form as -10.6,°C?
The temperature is 277.5,°C
